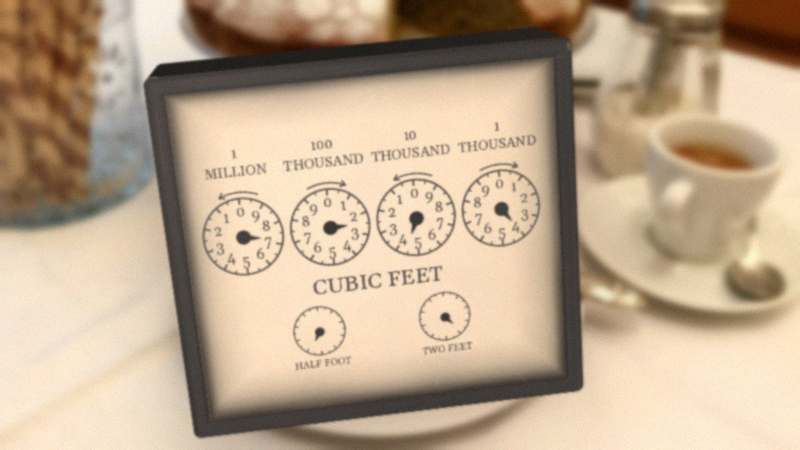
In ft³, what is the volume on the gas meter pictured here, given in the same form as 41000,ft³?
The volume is 724400,ft³
